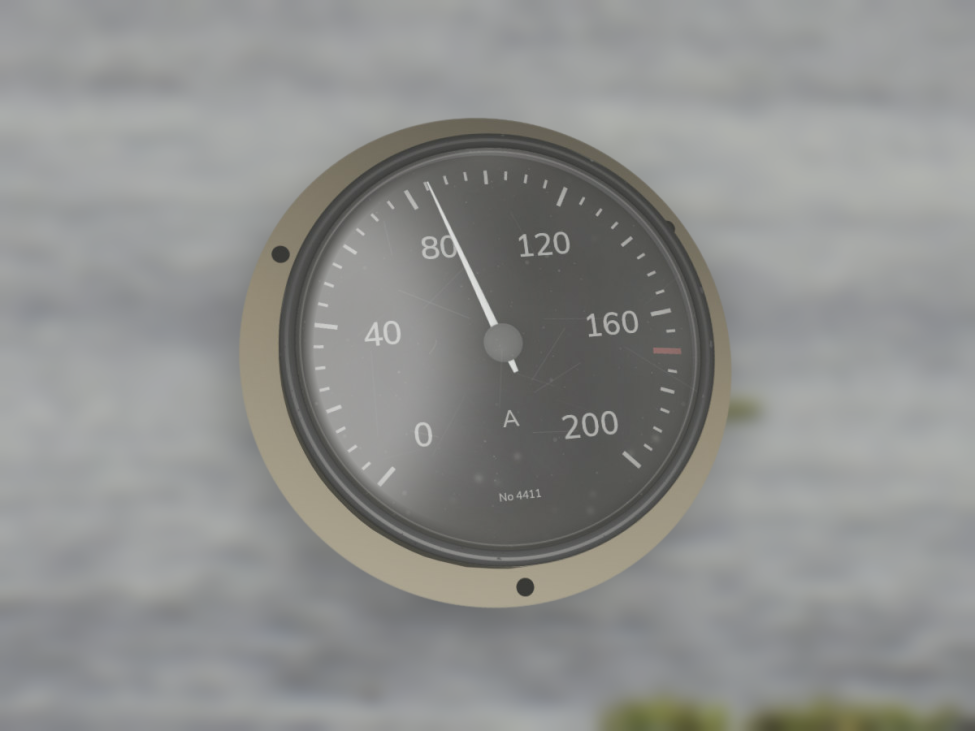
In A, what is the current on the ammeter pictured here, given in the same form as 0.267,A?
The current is 85,A
